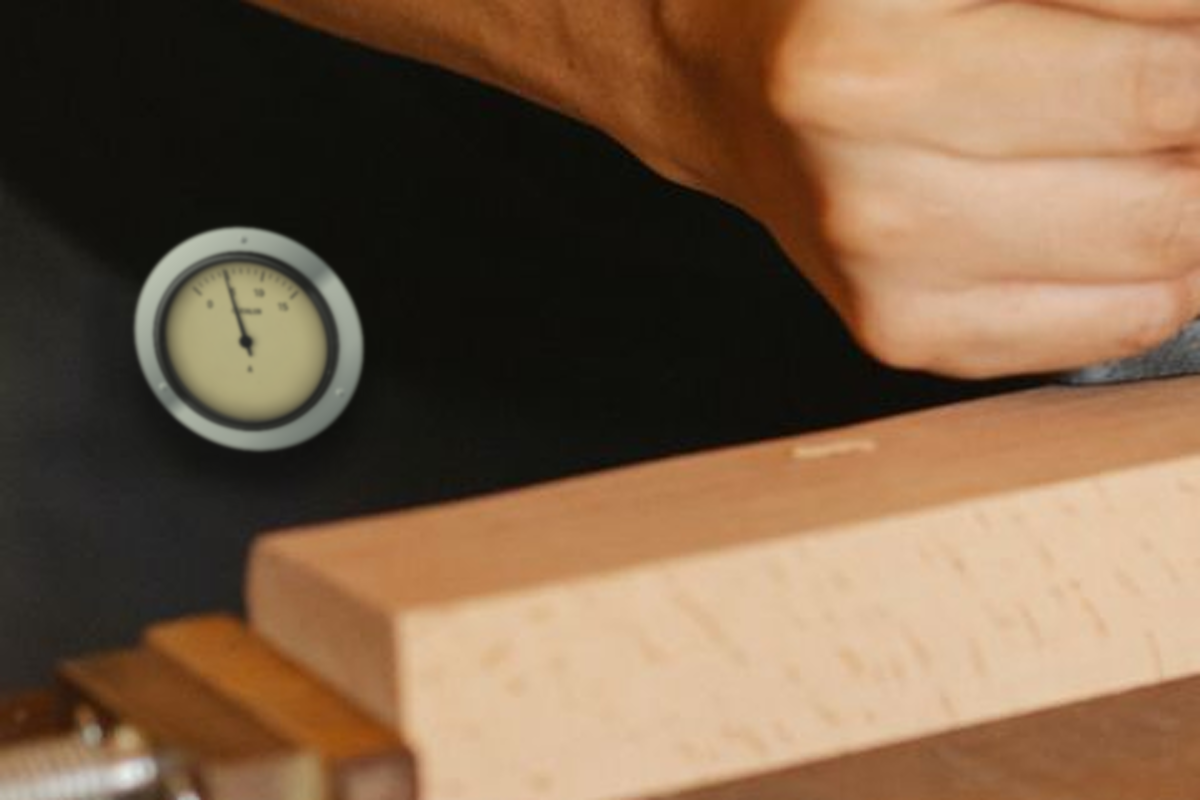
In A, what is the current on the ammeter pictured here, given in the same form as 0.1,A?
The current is 5,A
